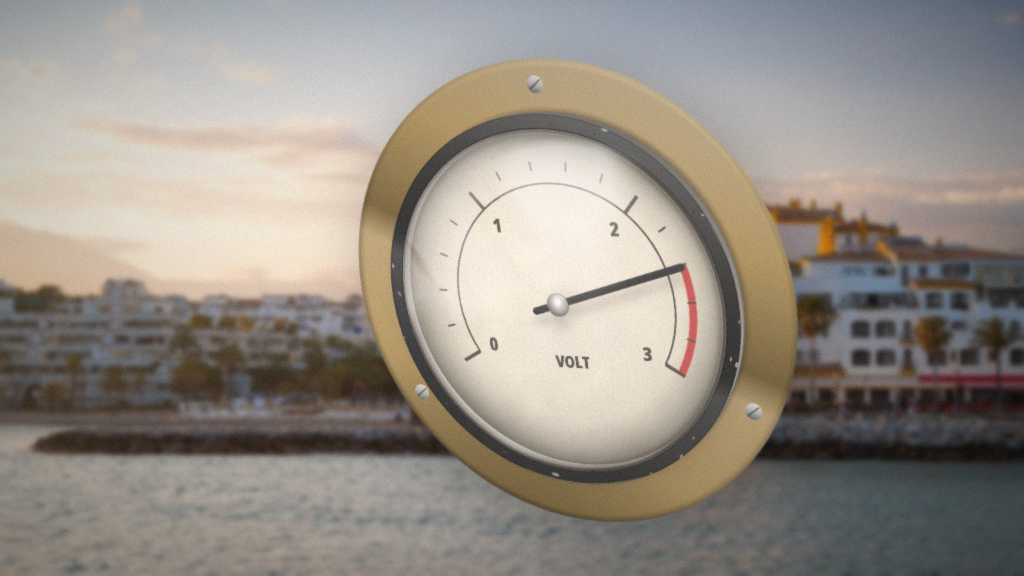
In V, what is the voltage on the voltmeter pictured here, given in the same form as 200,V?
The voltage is 2.4,V
